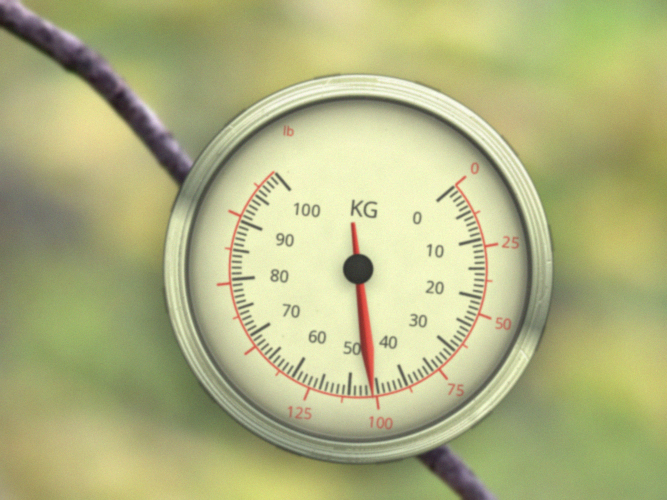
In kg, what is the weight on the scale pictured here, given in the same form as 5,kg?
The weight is 46,kg
